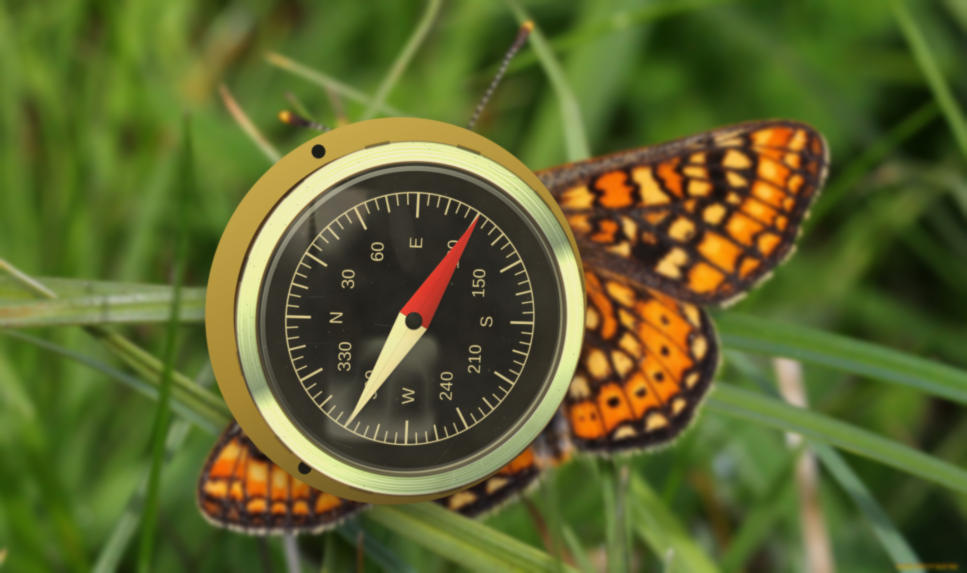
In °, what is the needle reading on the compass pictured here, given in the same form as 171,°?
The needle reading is 120,°
